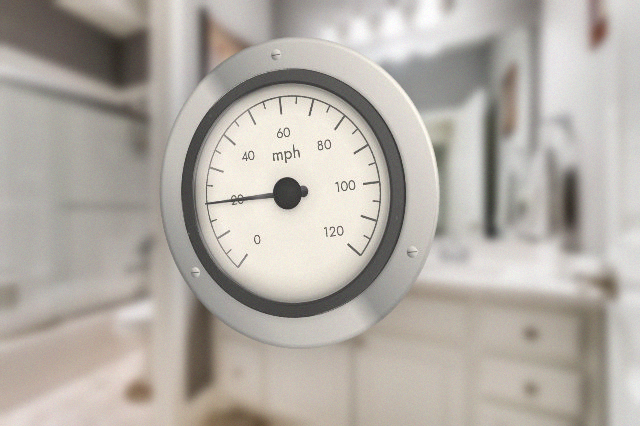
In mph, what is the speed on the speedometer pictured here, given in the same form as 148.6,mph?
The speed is 20,mph
